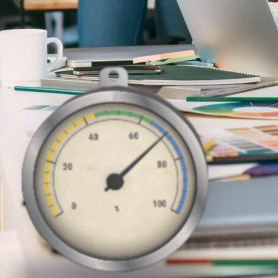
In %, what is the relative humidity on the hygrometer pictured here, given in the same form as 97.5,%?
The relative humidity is 70,%
